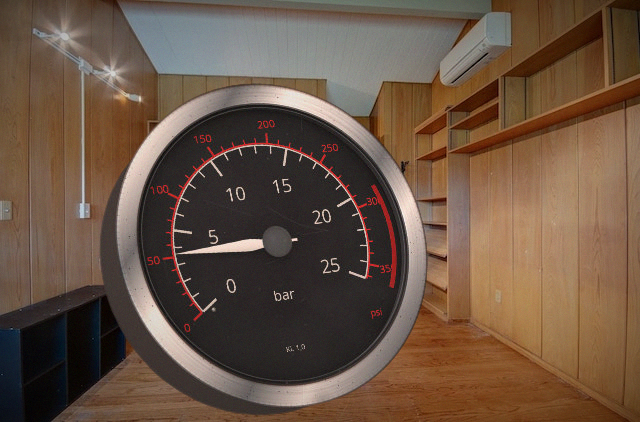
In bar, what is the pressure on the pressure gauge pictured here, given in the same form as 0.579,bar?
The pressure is 3.5,bar
